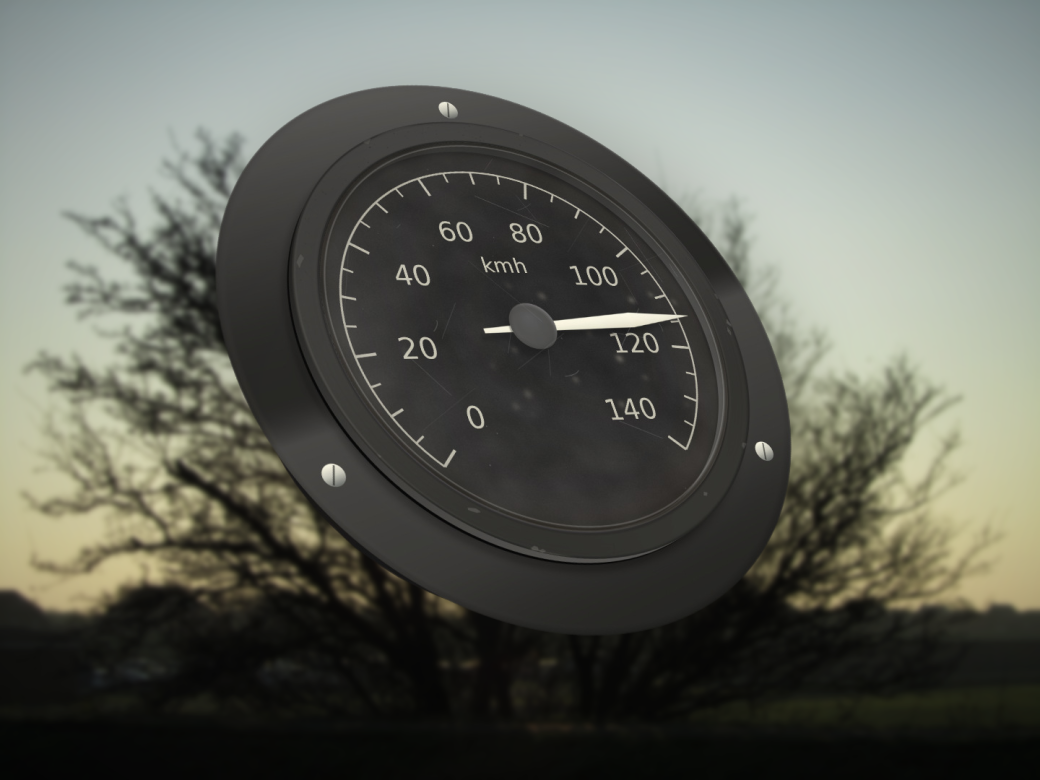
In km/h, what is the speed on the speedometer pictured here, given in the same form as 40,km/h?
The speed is 115,km/h
